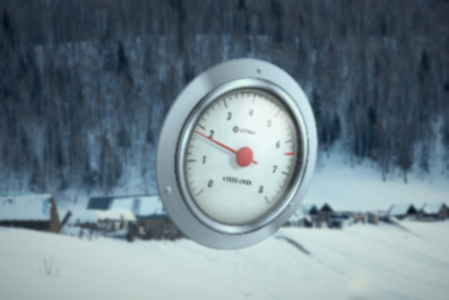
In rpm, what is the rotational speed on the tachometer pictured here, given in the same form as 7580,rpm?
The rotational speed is 1800,rpm
